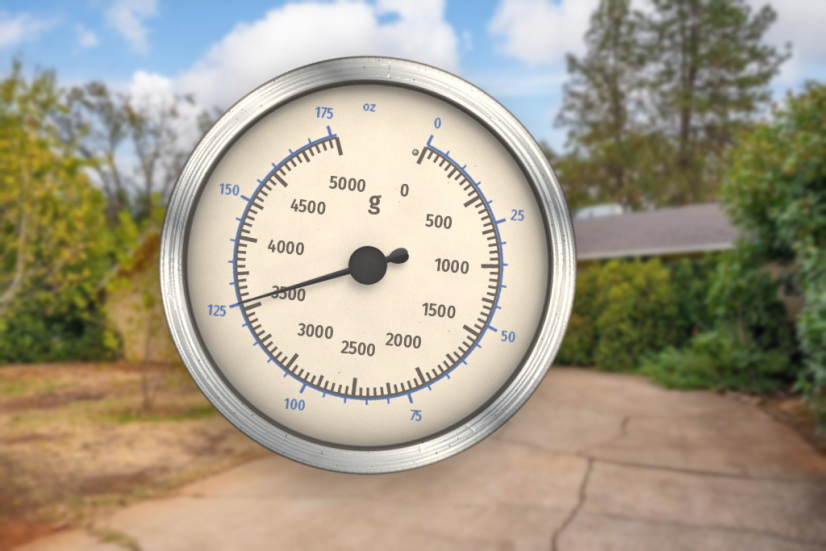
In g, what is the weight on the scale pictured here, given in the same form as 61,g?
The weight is 3550,g
